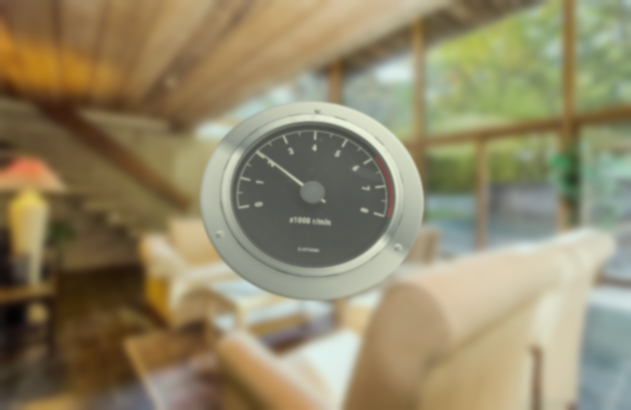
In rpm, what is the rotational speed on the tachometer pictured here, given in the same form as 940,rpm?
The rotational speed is 2000,rpm
